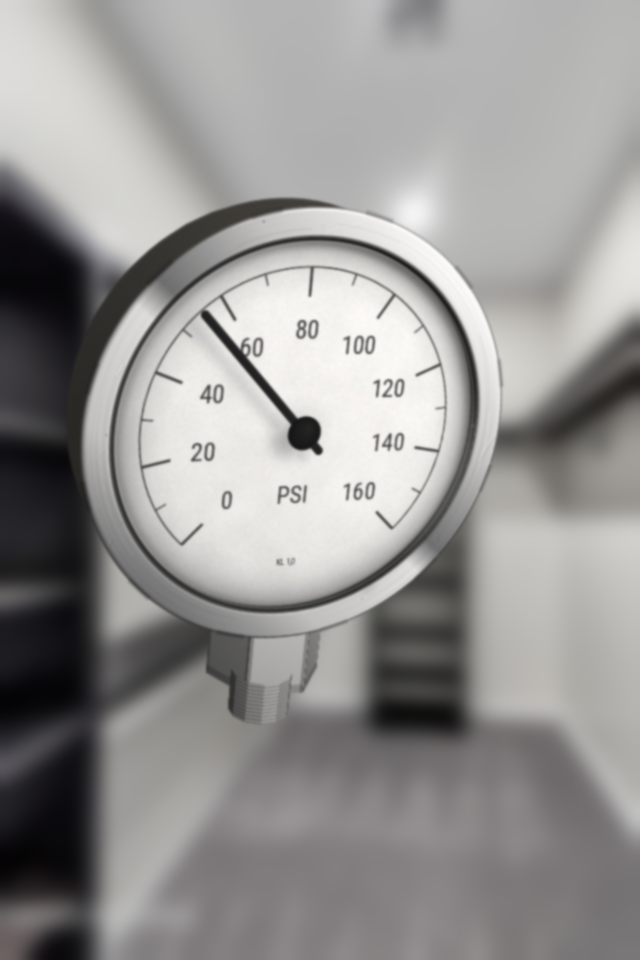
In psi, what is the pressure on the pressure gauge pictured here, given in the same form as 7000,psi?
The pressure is 55,psi
